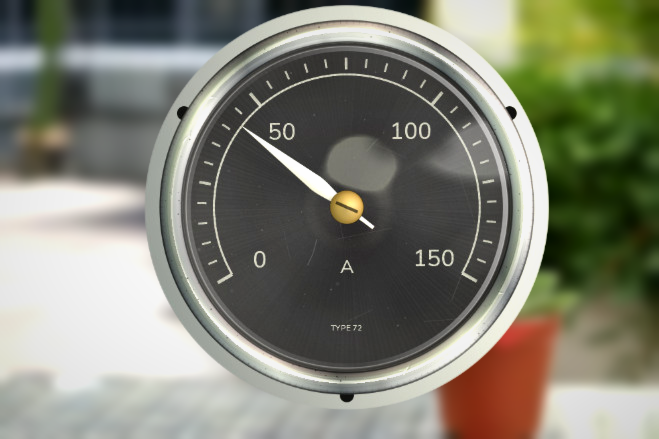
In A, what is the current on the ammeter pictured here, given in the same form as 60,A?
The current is 42.5,A
